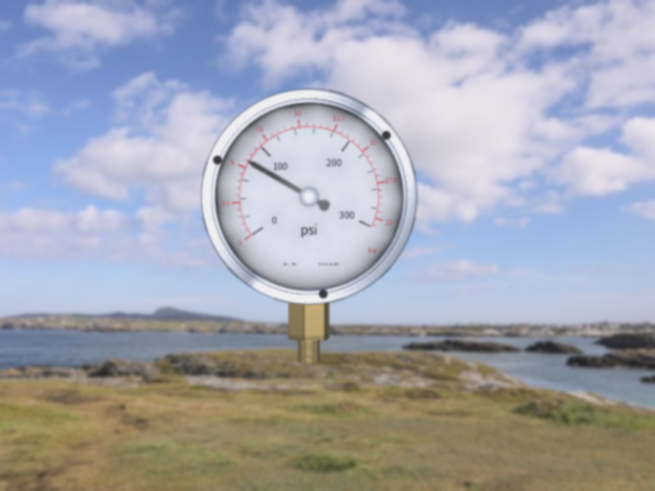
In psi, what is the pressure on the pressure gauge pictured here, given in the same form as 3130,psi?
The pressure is 80,psi
